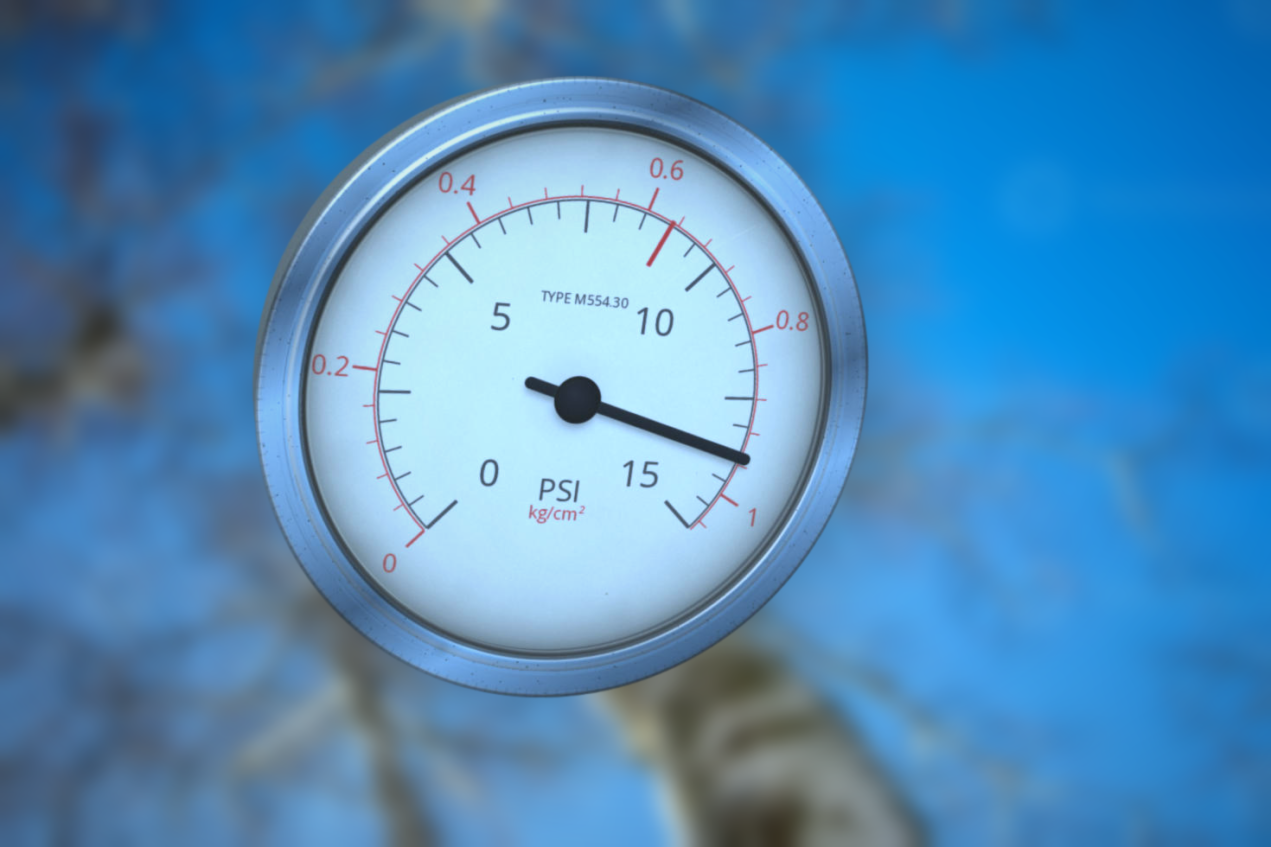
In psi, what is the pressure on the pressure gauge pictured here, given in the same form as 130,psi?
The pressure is 13.5,psi
